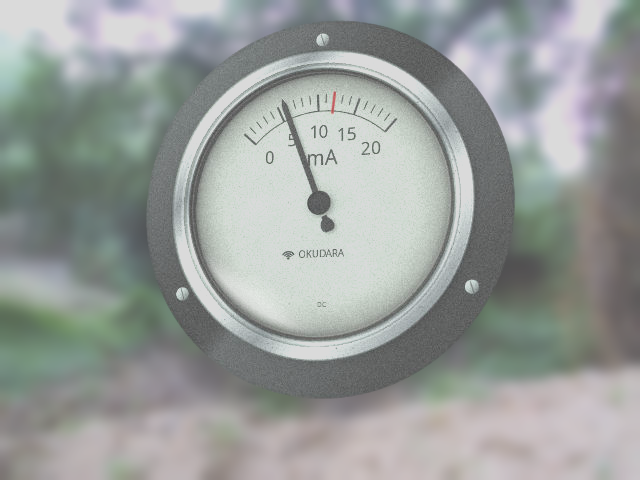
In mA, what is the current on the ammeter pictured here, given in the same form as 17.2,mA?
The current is 6,mA
